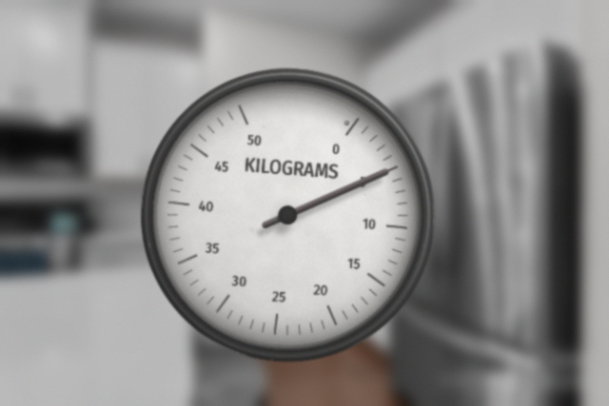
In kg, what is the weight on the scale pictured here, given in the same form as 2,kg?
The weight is 5,kg
